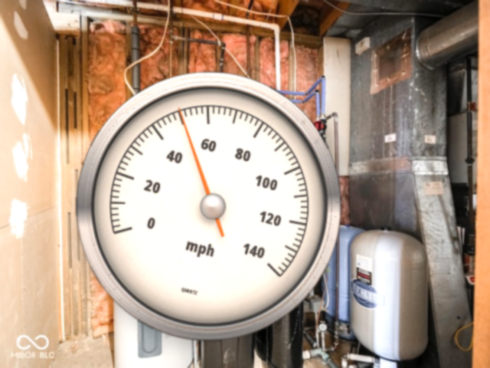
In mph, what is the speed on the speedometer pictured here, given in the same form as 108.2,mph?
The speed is 50,mph
